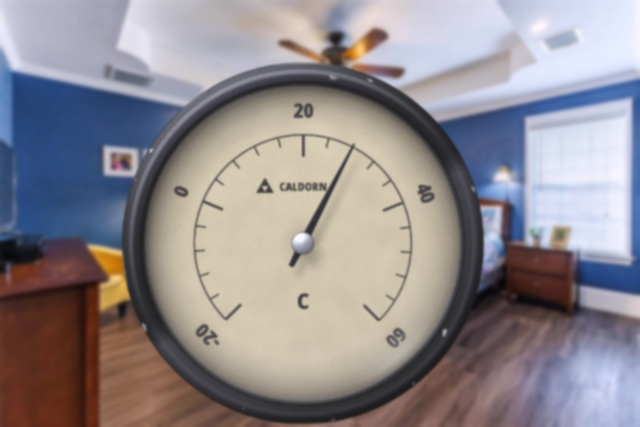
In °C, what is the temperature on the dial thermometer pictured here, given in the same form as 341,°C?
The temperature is 28,°C
